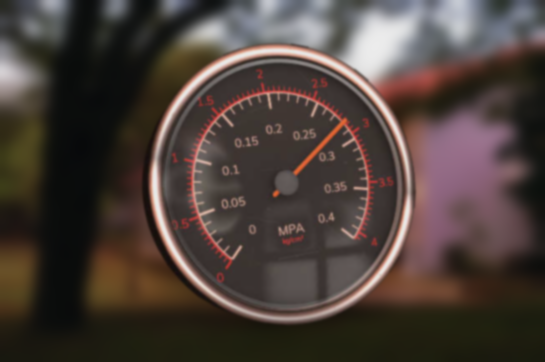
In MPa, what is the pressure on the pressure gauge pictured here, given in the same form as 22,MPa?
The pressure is 0.28,MPa
